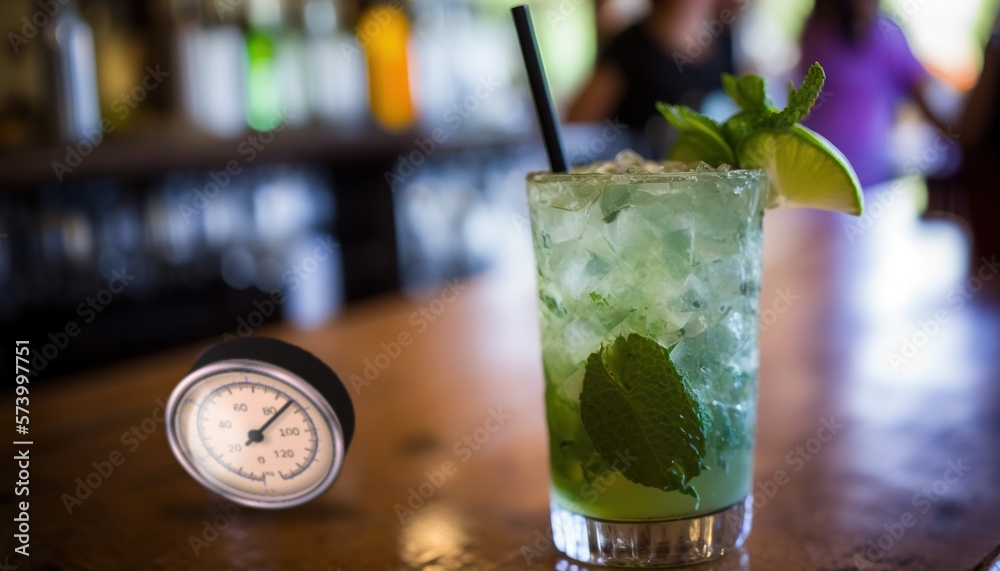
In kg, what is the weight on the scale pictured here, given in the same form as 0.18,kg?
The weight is 85,kg
